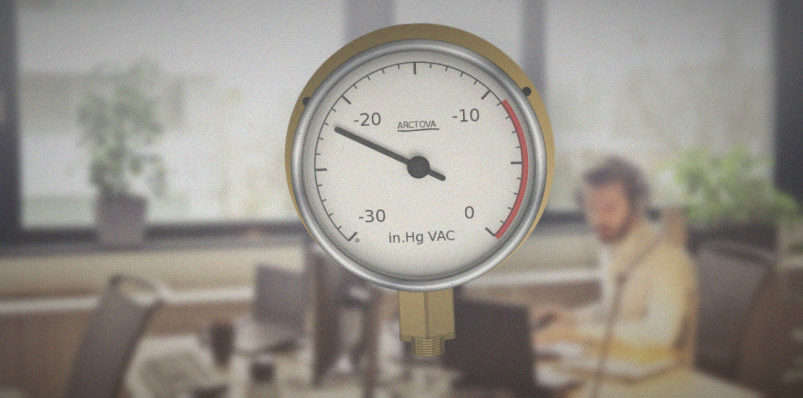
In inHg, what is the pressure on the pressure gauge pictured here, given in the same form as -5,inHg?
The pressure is -22,inHg
